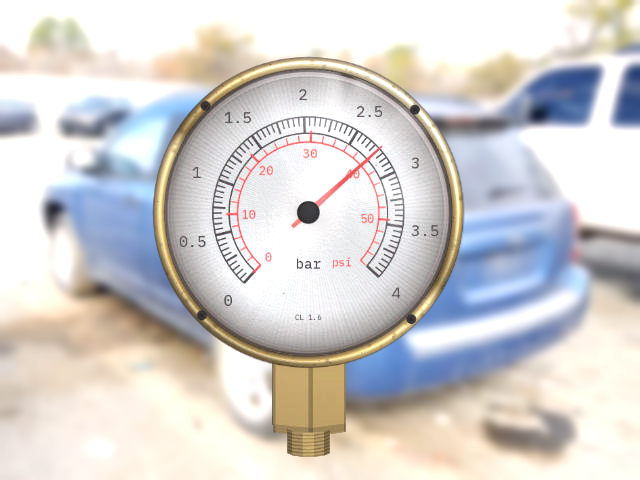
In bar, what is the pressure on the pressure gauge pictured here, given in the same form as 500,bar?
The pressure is 2.75,bar
